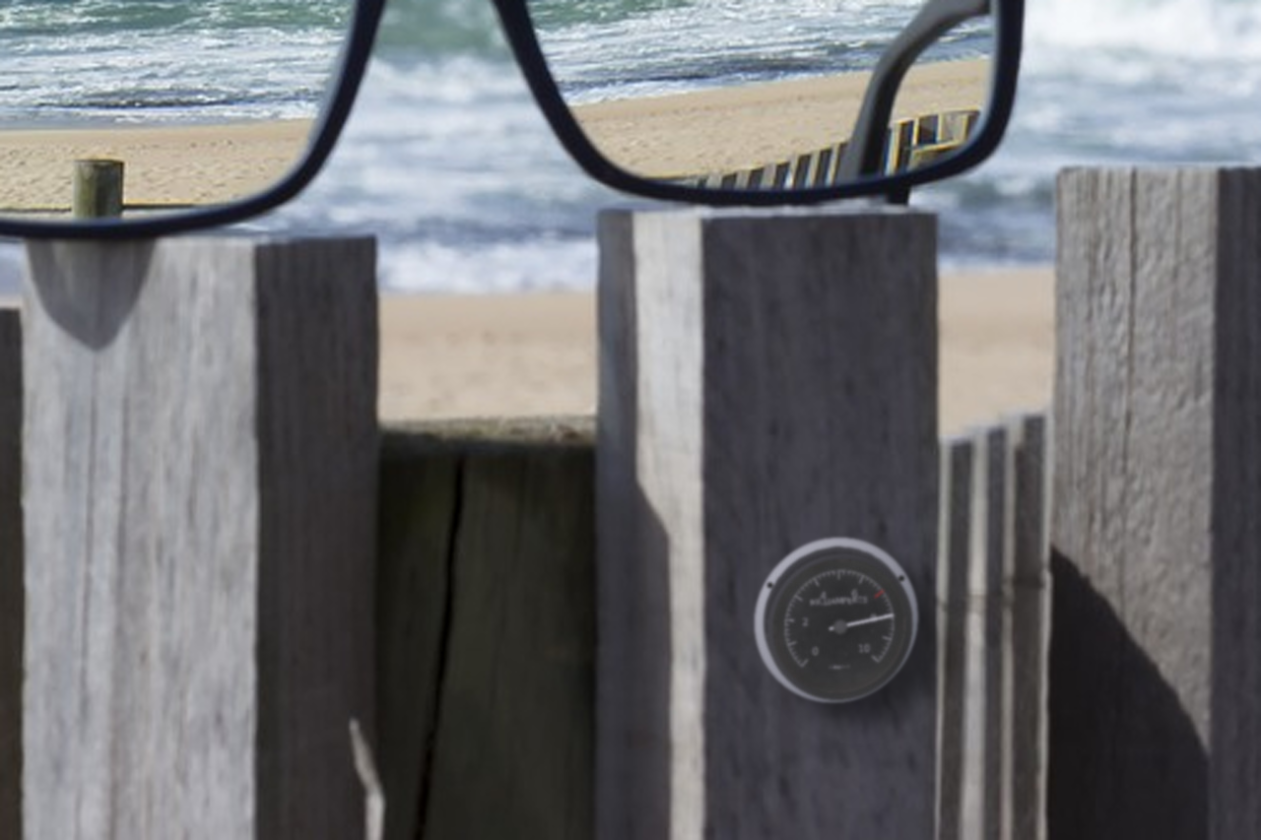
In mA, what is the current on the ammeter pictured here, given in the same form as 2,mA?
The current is 8,mA
